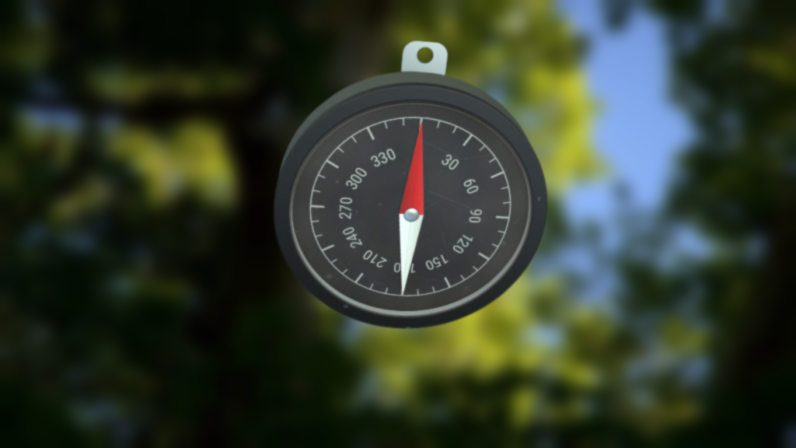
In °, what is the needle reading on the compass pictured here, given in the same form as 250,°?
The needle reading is 0,°
